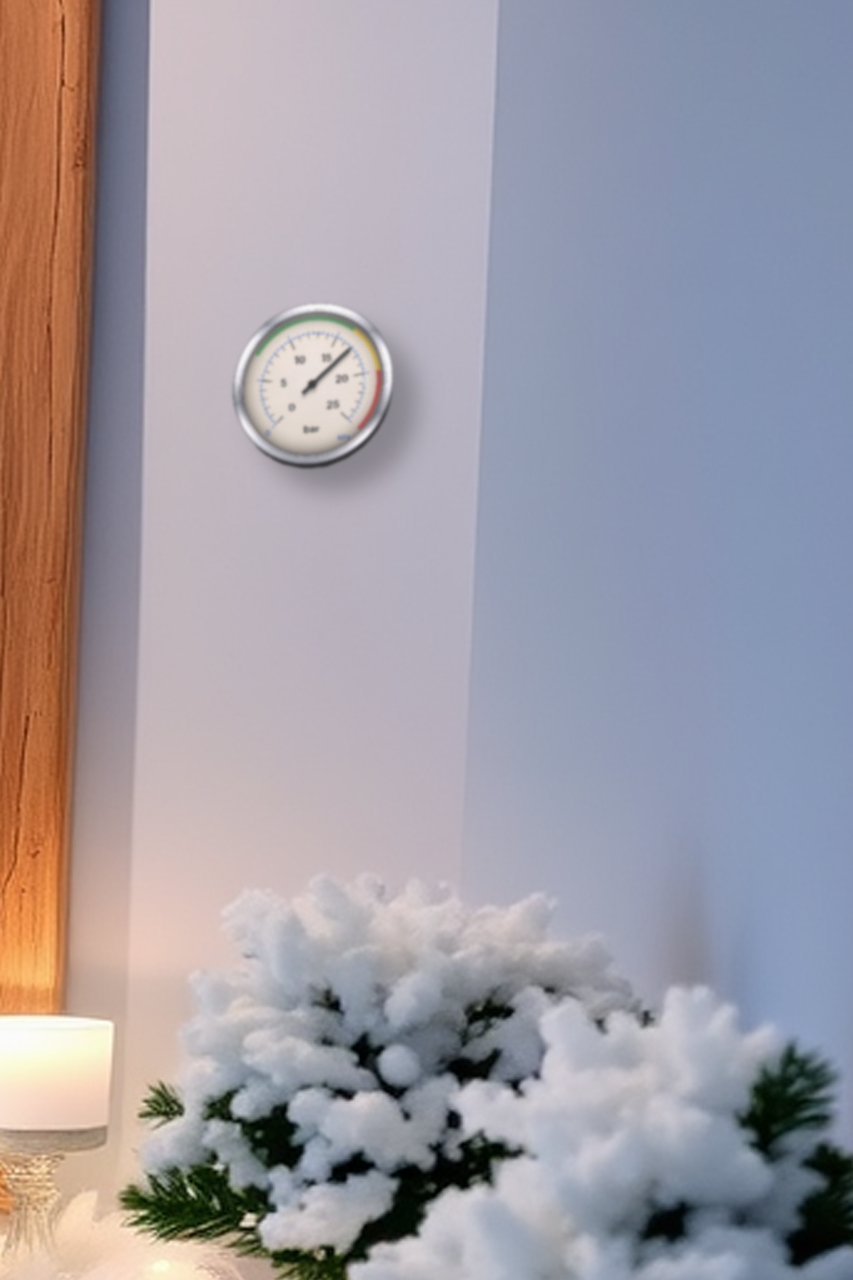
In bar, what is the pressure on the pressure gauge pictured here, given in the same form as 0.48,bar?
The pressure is 17,bar
